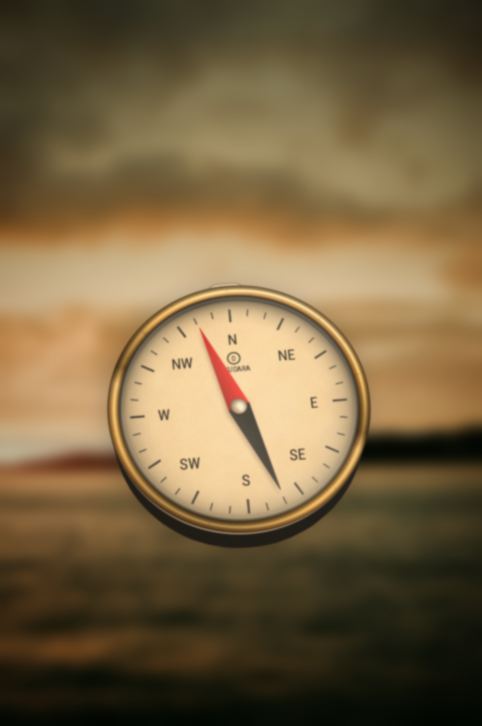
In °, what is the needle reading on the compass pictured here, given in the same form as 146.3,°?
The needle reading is 340,°
